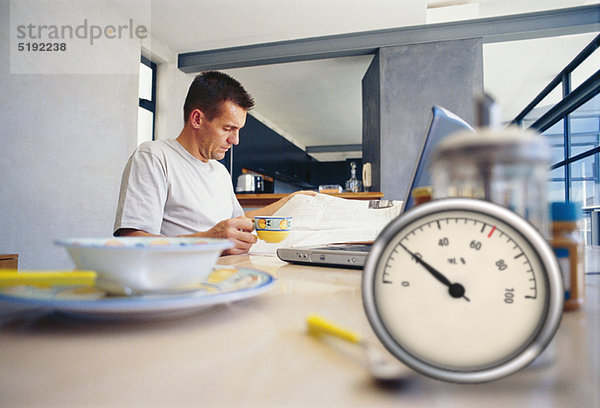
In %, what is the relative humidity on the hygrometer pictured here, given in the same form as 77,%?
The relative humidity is 20,%
